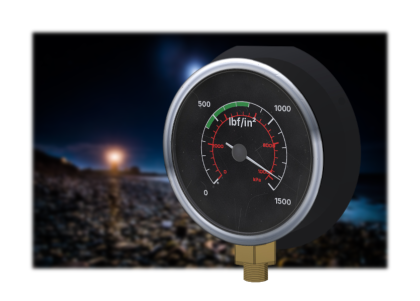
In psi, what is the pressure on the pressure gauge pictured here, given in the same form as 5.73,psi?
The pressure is 1400,psi
